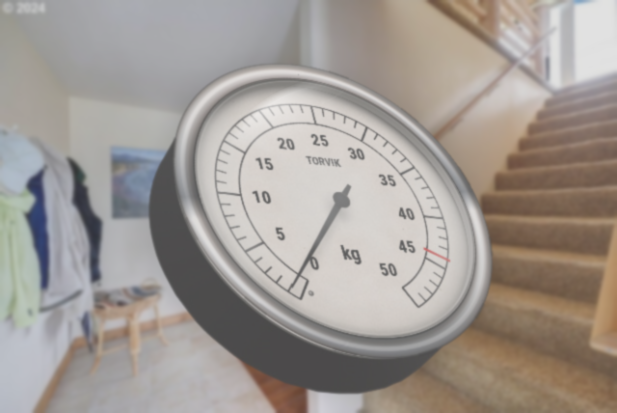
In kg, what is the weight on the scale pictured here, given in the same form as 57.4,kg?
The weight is 1,kg
